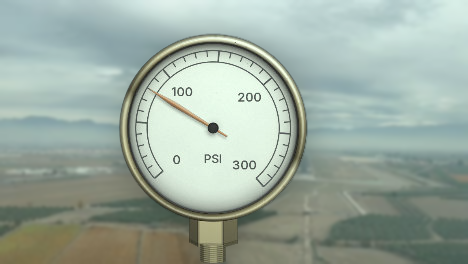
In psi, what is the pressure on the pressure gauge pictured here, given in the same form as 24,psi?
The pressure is 80,psi
